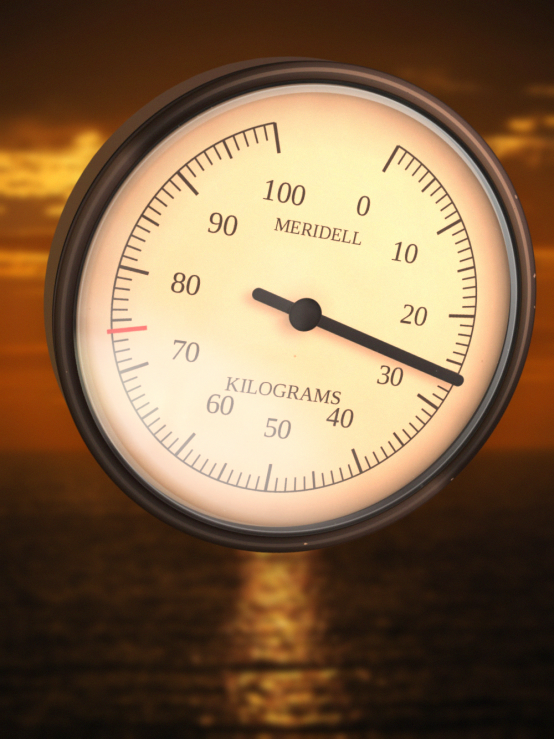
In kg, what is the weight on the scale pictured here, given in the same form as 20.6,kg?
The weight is 26.5,kg
